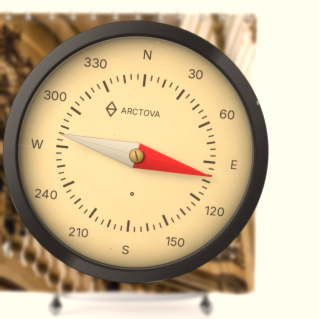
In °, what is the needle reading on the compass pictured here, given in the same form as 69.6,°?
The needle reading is 100,°
